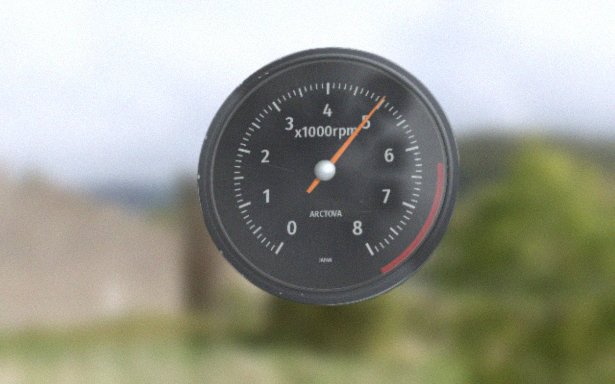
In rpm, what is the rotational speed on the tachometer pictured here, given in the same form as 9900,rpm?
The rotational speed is 5000,rpm
